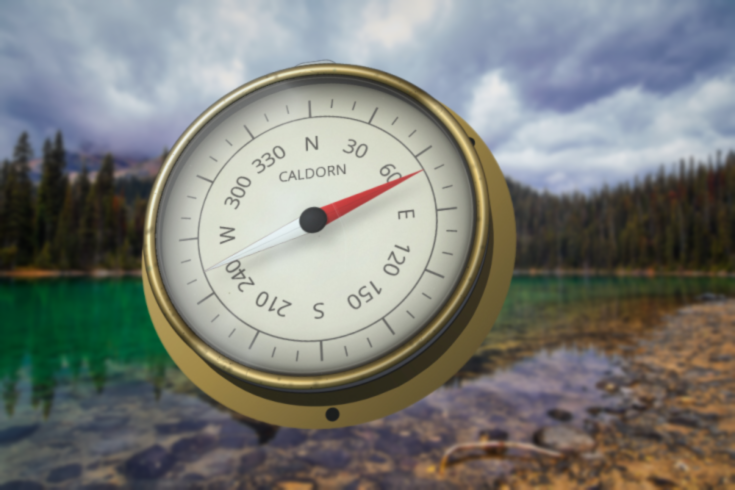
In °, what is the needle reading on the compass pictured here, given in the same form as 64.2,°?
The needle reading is 70,°
